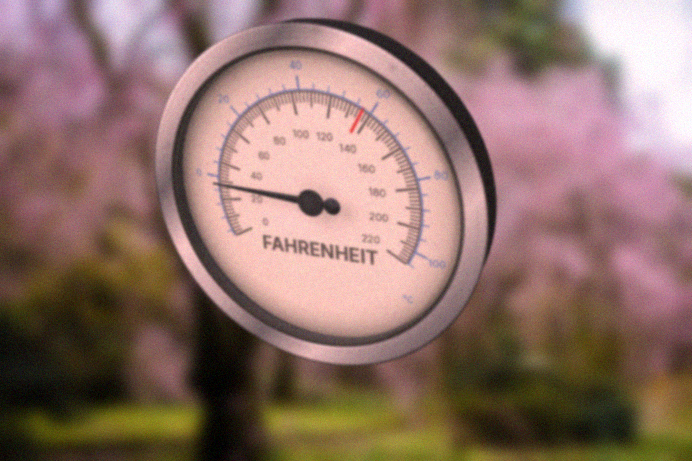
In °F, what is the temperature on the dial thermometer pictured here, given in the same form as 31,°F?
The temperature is 30,°F
